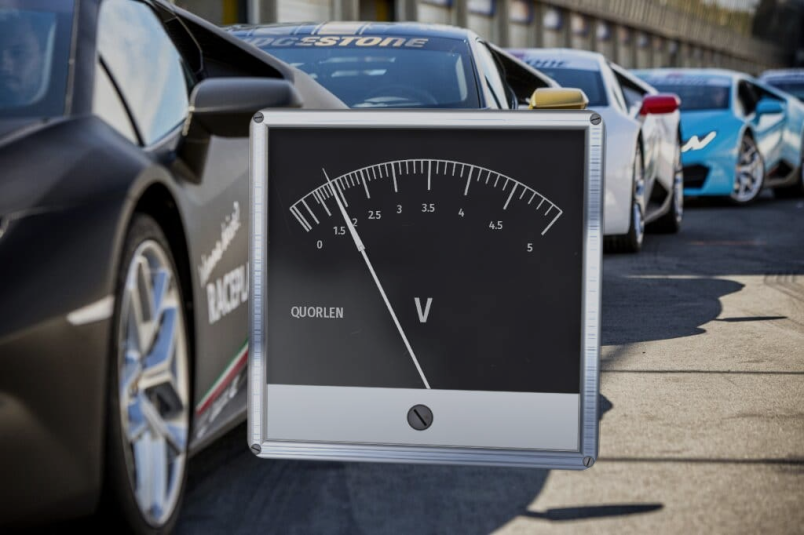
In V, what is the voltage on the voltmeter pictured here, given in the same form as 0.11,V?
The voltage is 1.9,V
